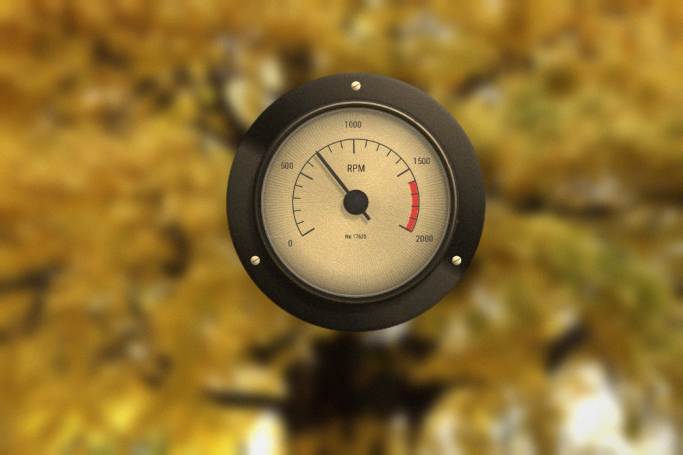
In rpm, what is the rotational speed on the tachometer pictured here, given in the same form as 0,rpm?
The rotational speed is 700,rpm
